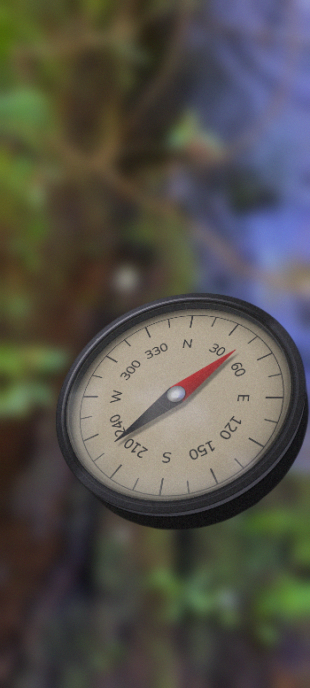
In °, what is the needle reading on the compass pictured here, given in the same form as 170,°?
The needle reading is 45,°
